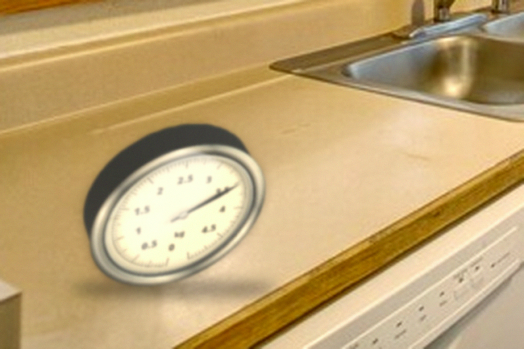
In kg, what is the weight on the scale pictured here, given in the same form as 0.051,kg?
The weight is 3.5,kg
